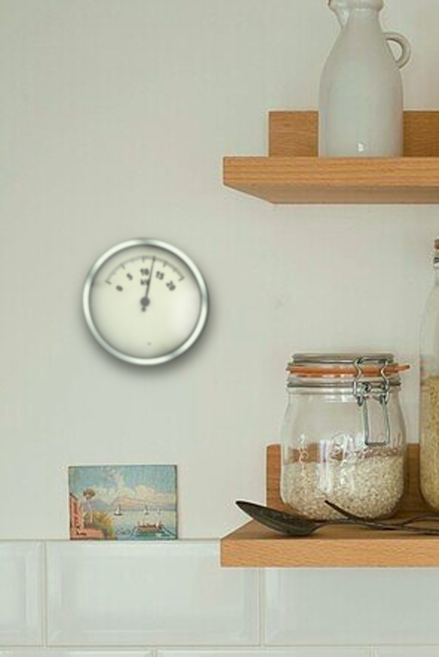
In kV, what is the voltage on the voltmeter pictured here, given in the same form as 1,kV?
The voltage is 12.5,kV
